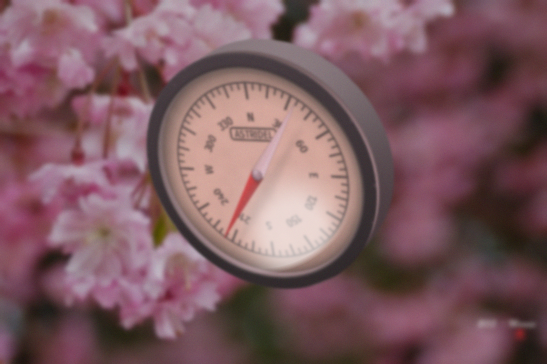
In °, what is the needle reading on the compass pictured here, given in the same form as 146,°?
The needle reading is 215,°
